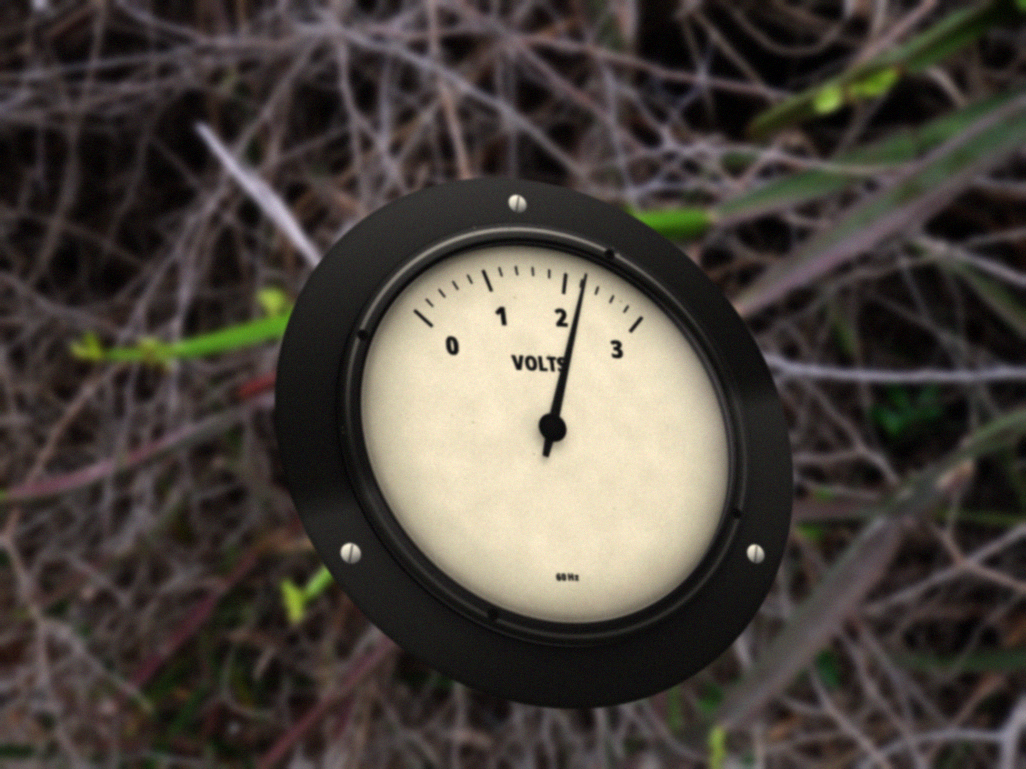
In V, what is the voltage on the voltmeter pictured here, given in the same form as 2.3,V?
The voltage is 2.2,V
